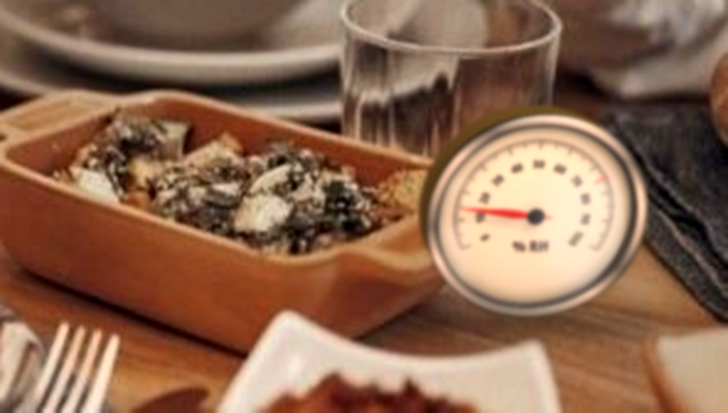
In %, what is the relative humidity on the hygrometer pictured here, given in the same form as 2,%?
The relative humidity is 15,%
